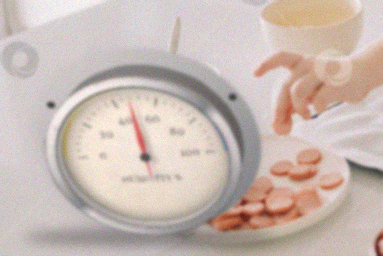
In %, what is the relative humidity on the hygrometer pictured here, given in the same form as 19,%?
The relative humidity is 48,%
